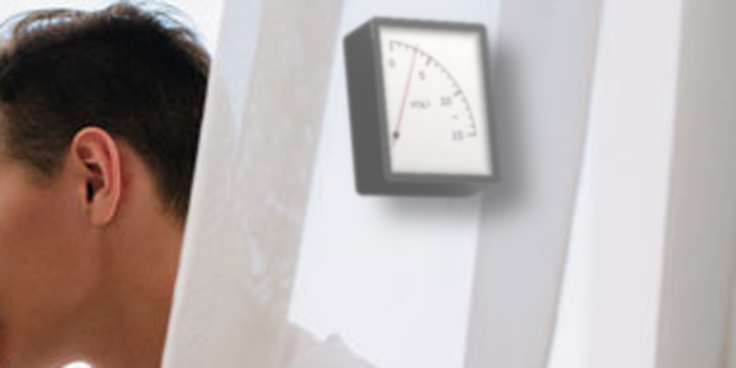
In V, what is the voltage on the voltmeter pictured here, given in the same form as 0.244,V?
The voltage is 3,V
